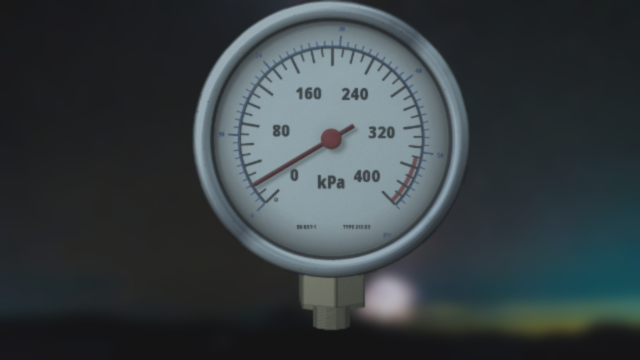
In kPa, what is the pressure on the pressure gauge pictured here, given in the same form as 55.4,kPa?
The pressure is 20,kPa
